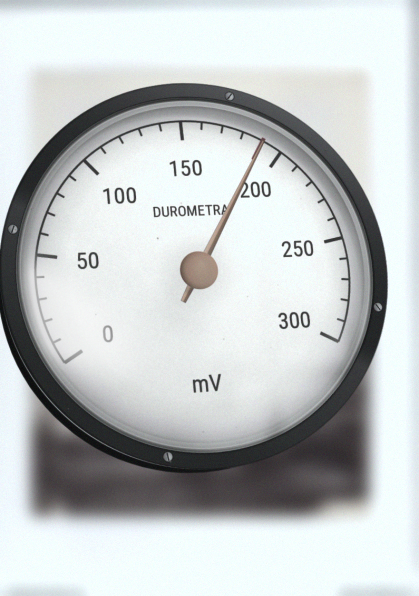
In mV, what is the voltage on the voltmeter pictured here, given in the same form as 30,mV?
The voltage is 190,mV
